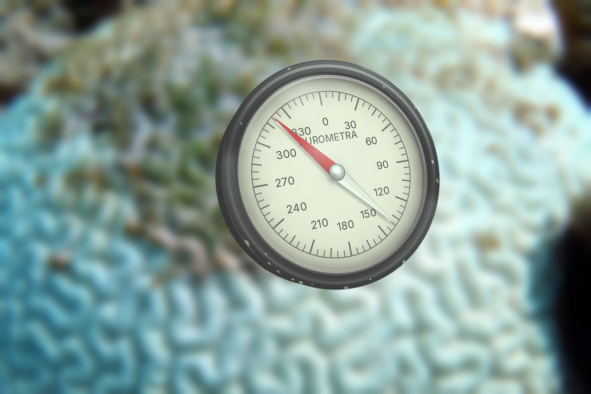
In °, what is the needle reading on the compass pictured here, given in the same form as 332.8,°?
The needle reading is 320,°
